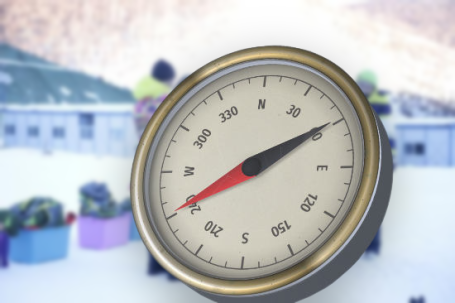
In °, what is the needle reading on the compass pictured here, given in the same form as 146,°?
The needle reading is 240,°
